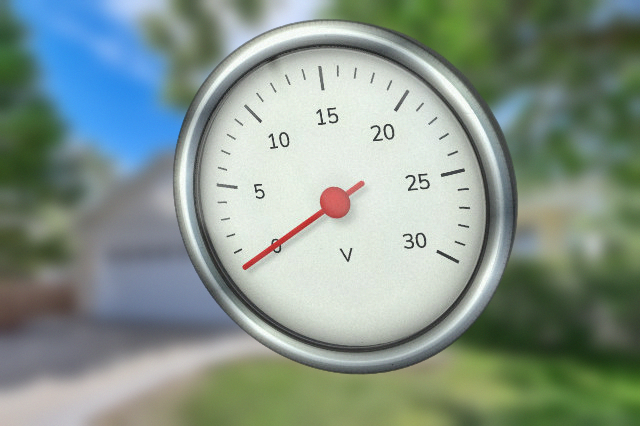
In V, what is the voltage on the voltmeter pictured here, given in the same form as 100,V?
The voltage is 0,V
